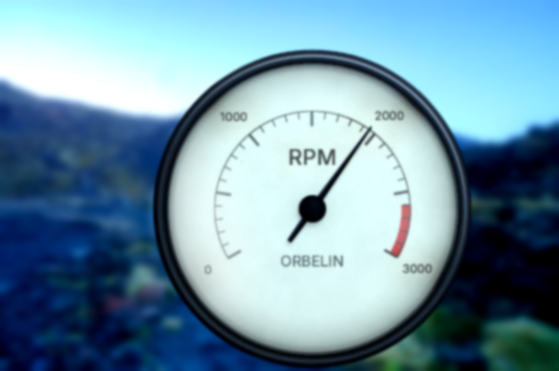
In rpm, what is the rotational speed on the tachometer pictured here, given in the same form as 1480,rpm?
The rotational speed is 1950,rpm
